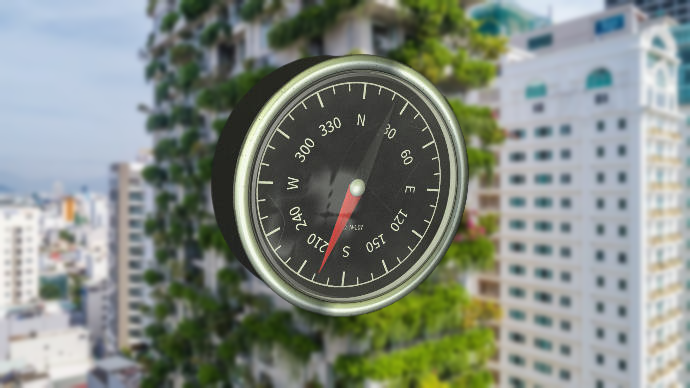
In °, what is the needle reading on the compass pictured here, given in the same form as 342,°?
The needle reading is 200,°
